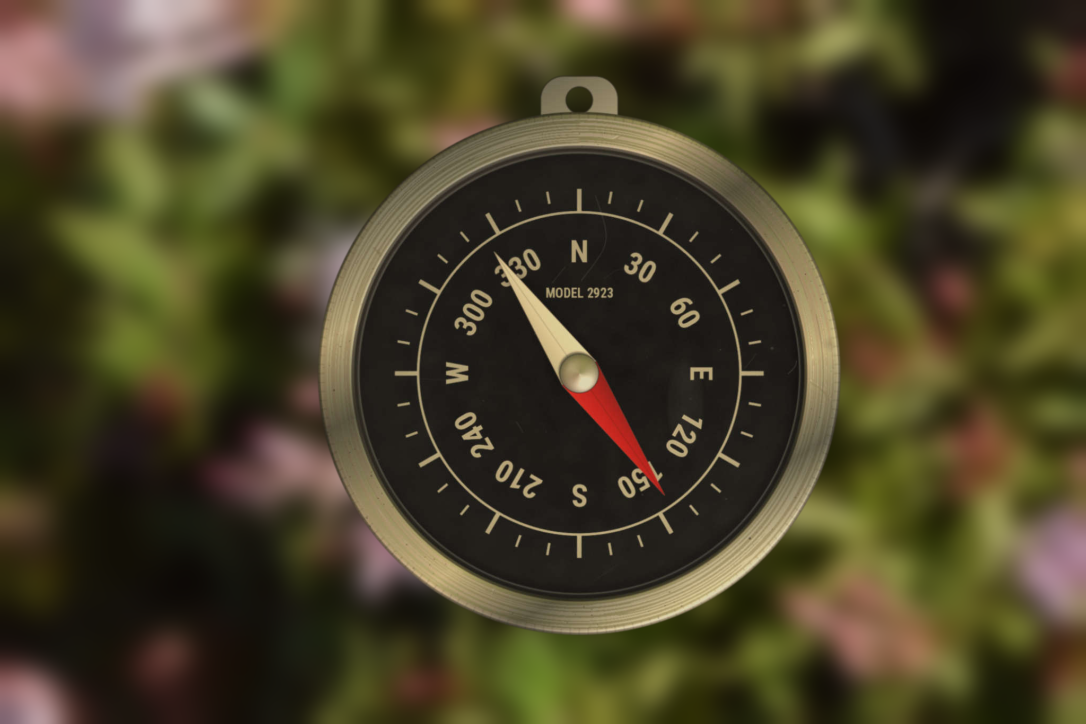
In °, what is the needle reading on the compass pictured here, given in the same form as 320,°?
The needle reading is 145,°
